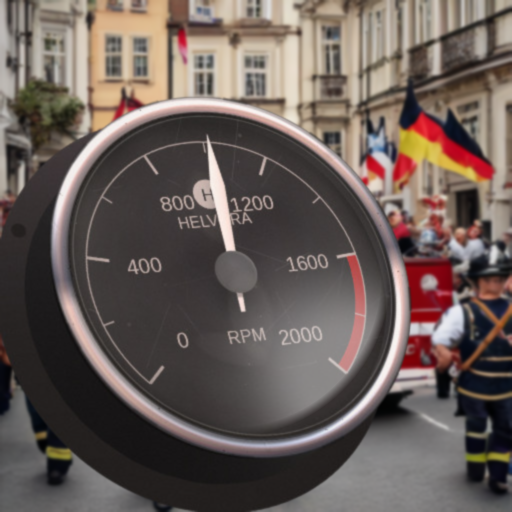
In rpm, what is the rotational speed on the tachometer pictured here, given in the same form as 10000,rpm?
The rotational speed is 1000,rpm
